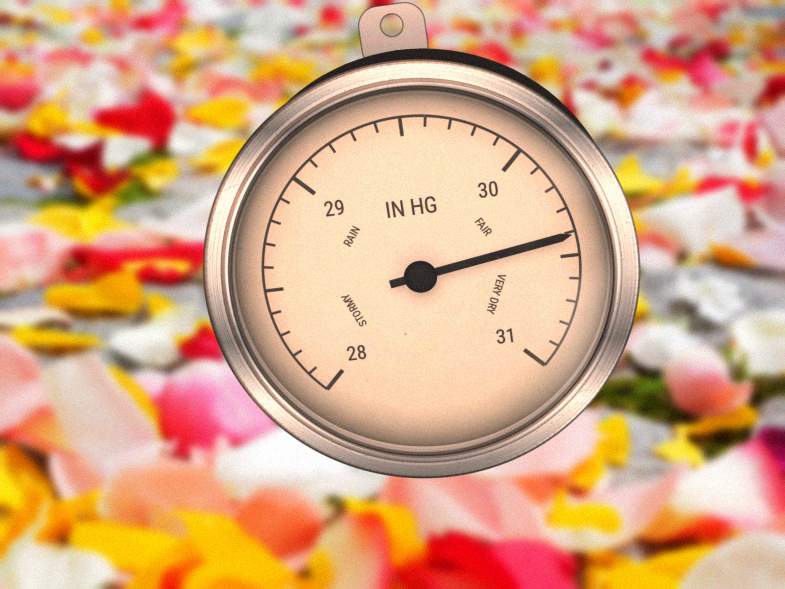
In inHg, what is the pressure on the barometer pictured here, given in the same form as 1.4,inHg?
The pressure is 30.4,inHg
